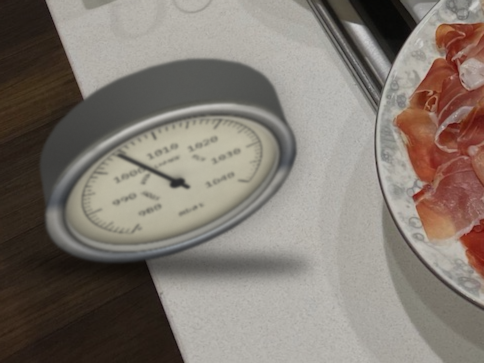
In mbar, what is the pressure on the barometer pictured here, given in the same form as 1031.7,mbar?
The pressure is 1005,mbar
